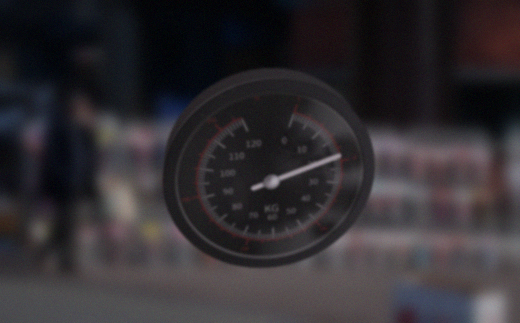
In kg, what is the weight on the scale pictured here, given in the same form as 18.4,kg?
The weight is 20,kg
